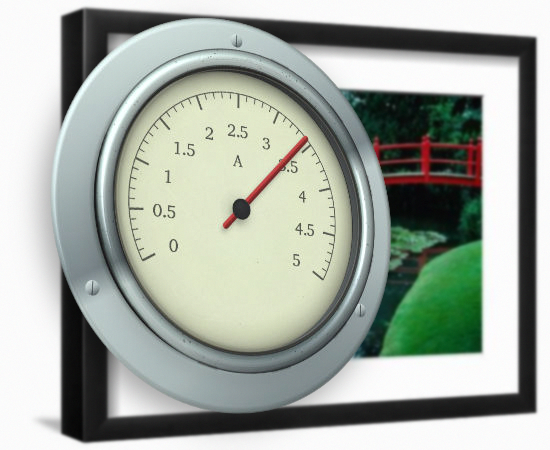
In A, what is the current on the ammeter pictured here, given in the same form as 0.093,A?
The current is 3.4,A
